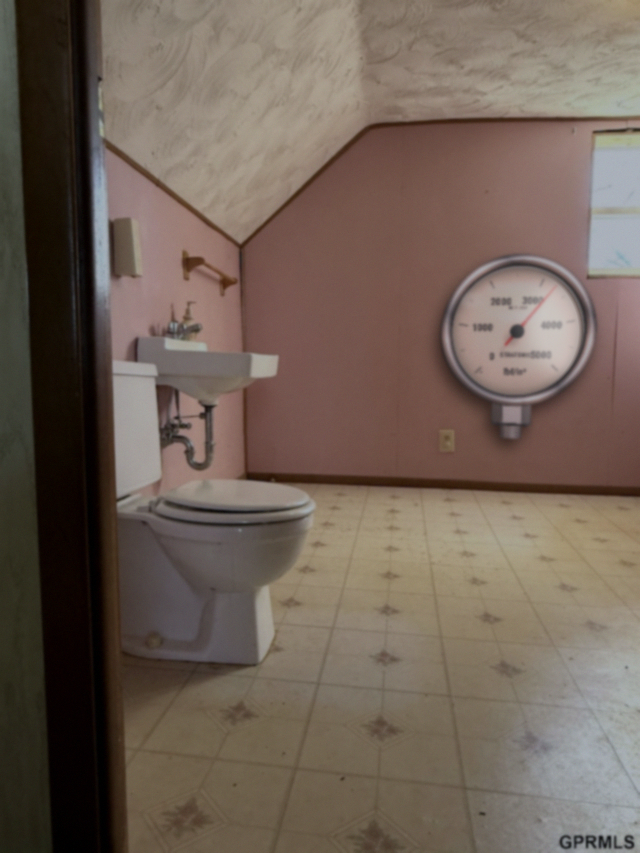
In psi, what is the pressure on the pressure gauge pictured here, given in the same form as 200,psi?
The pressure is 3250,psi
